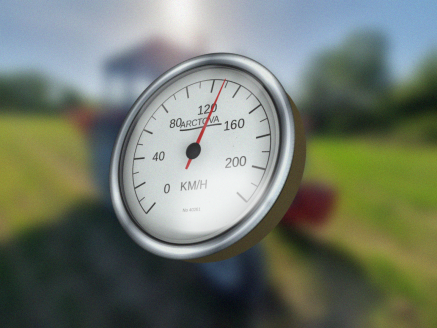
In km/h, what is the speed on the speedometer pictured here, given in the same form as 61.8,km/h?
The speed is 130,km/h
